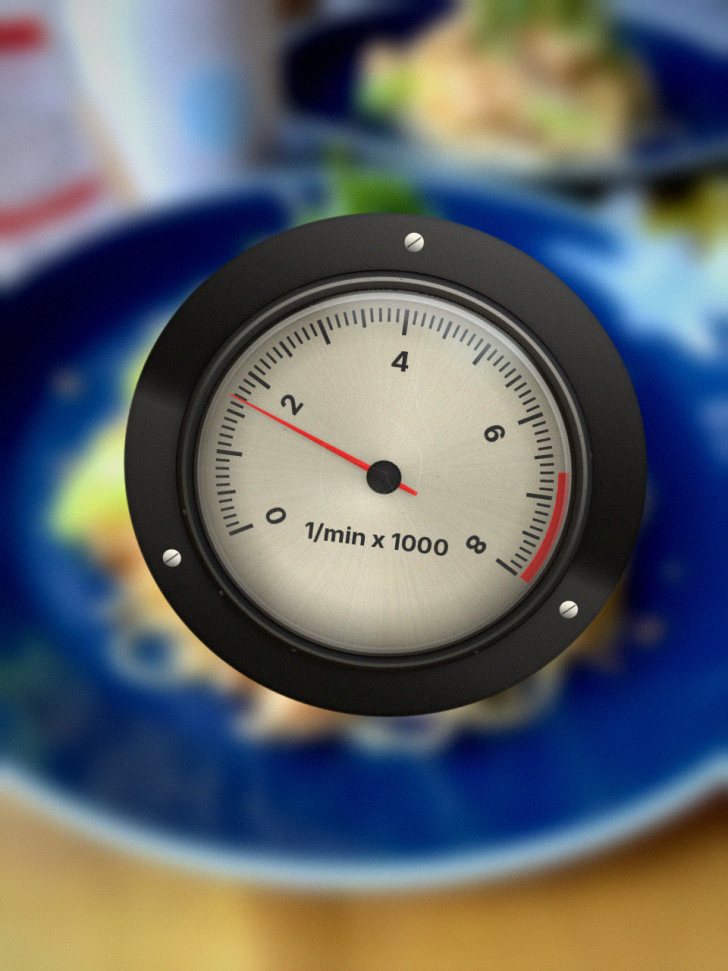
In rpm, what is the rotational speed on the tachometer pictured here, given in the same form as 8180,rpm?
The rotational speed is 1700,rpm
